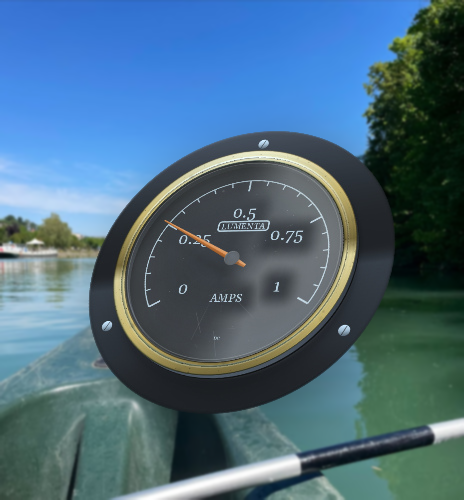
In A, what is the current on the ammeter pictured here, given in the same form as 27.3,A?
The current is 0.25,A
